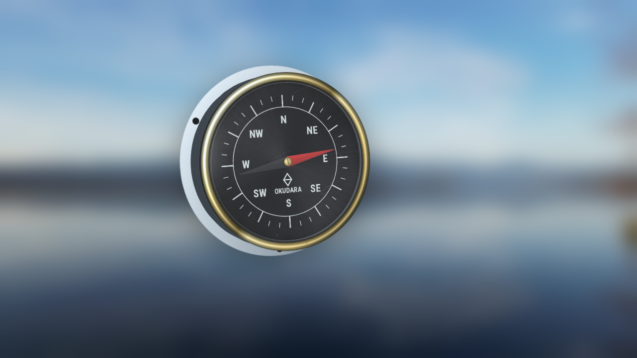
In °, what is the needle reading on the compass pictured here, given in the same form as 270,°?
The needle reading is 80,°
